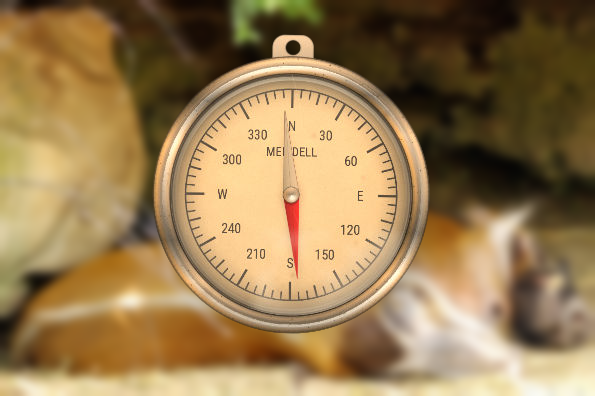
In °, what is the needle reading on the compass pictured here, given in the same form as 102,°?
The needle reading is 175,°
